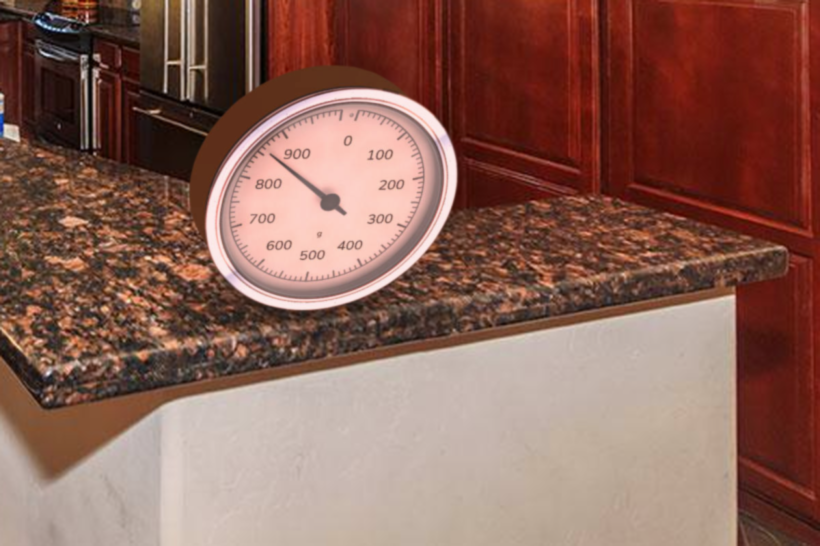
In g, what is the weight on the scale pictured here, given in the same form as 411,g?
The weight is 860,g
